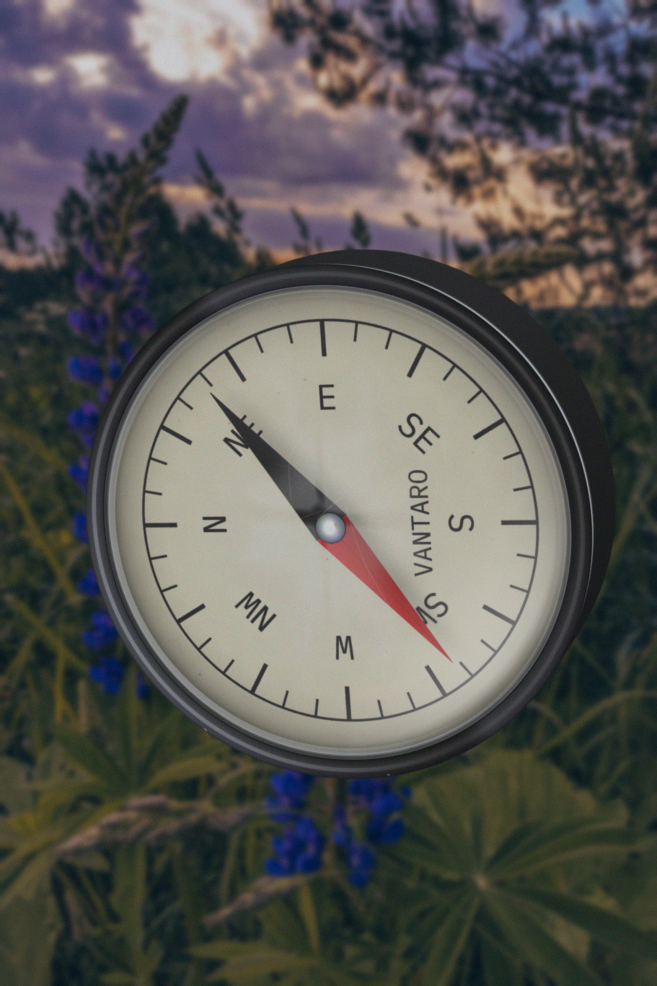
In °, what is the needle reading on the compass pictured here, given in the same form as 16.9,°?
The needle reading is 230,°
